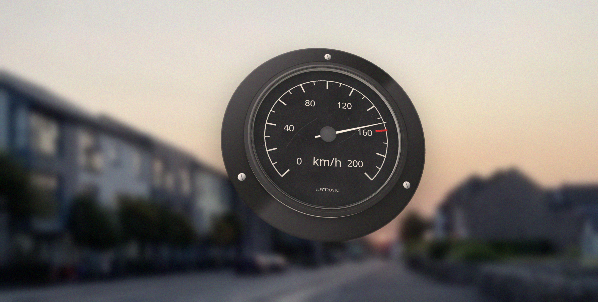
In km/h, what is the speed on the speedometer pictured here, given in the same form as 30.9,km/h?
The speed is 155,km/h
